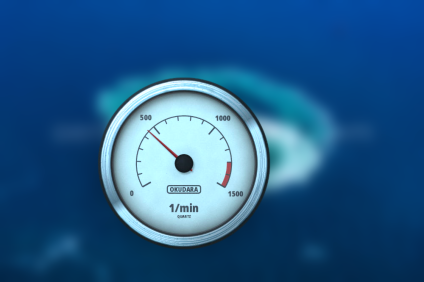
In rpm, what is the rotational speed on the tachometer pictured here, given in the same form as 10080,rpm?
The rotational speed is 450,rpm
